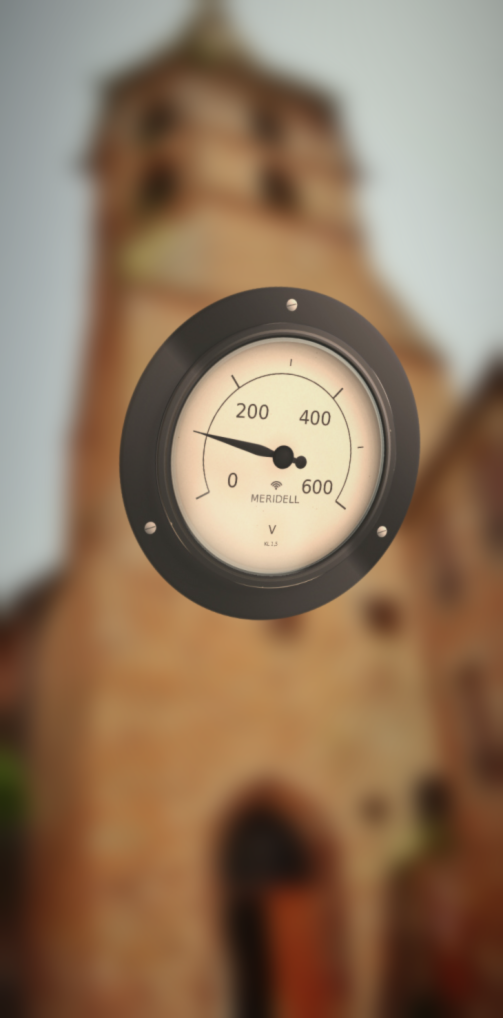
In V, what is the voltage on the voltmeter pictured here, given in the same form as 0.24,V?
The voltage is 100,V
